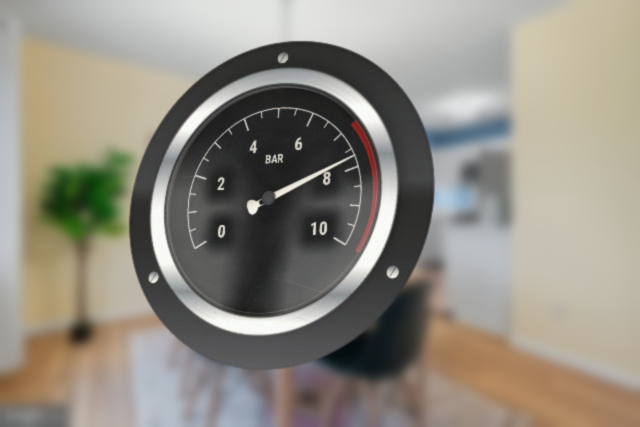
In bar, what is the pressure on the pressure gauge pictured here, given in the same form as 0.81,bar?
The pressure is 7.75,bar
